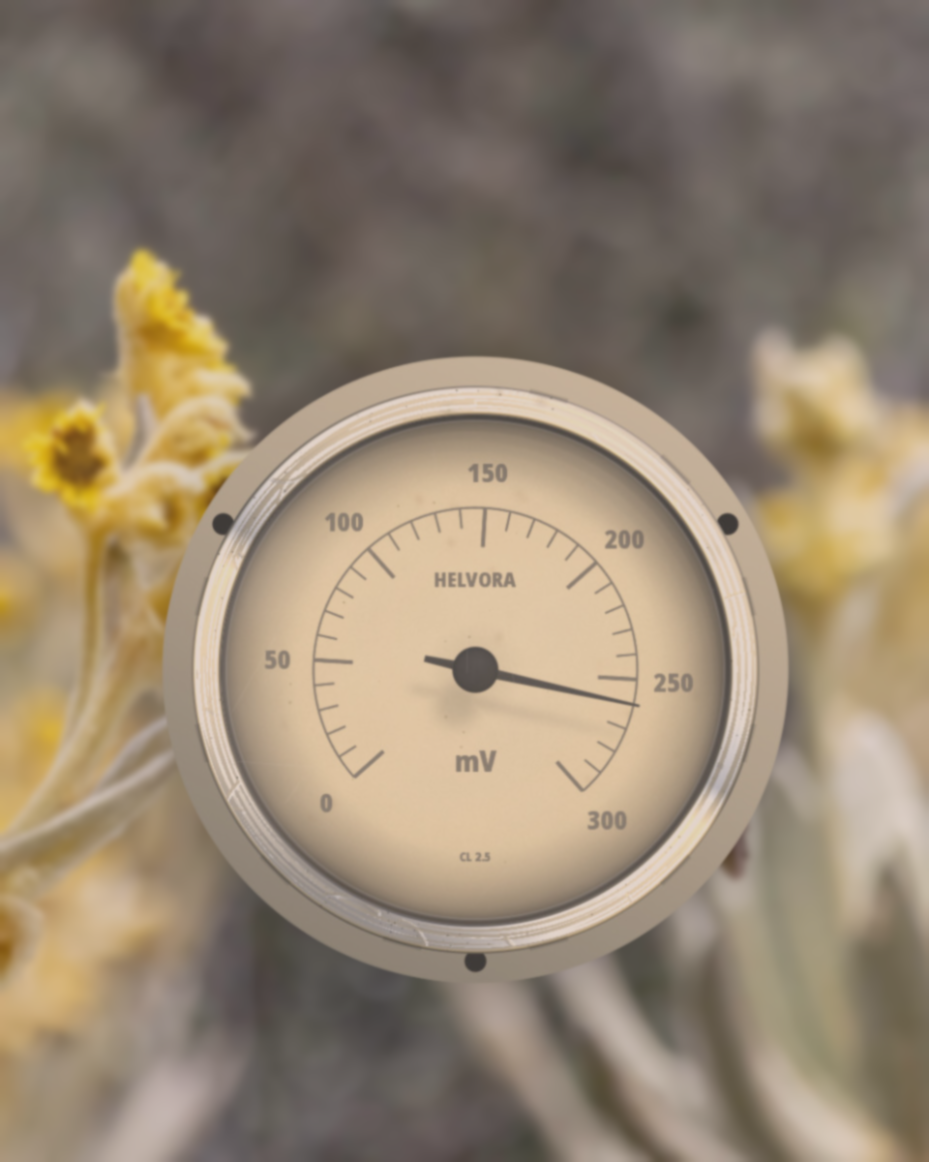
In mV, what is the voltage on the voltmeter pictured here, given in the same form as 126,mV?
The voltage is 260,mV
